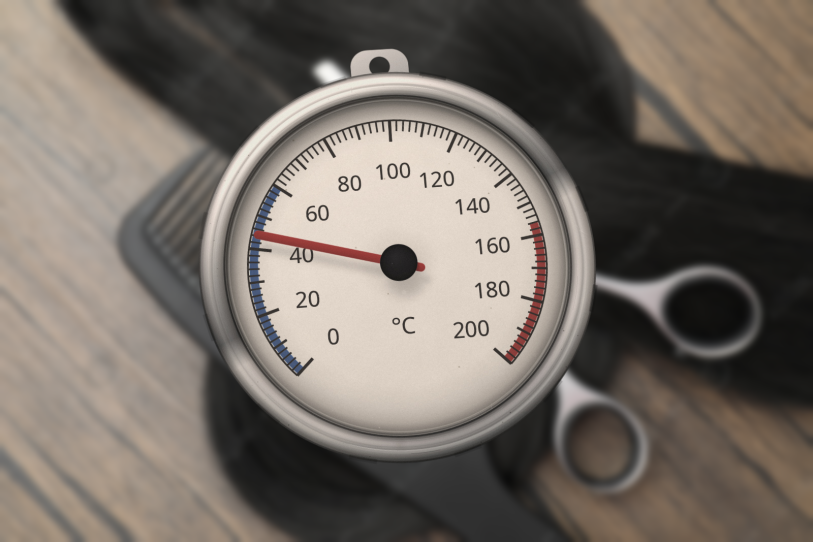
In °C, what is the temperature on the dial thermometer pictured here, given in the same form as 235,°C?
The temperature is 44,°C
